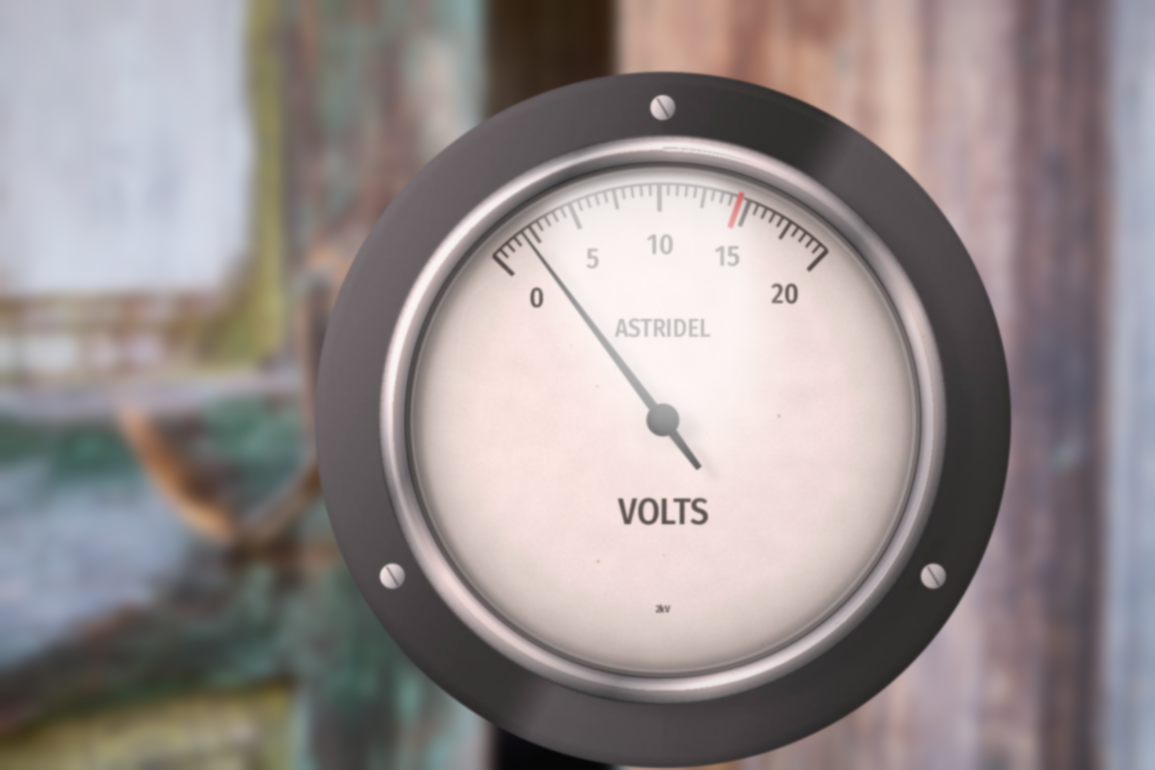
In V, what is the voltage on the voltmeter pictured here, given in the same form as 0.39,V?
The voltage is 2,V
